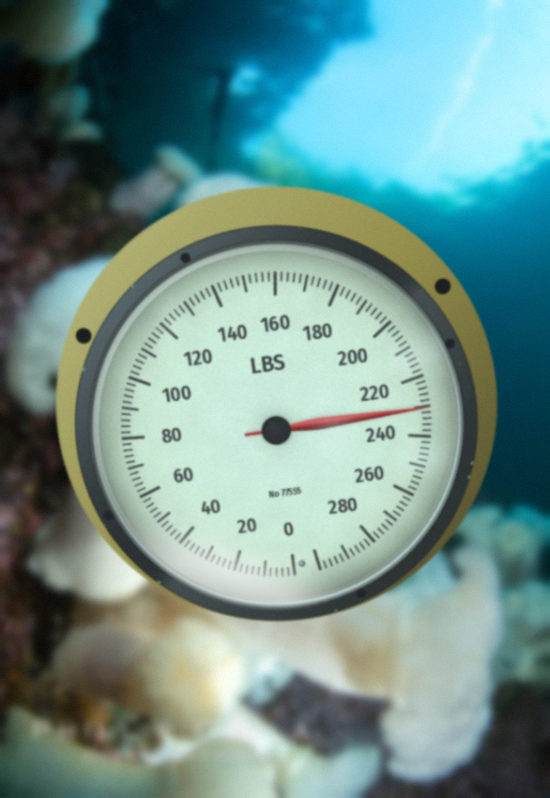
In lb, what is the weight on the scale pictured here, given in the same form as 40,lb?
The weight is 230,lb
